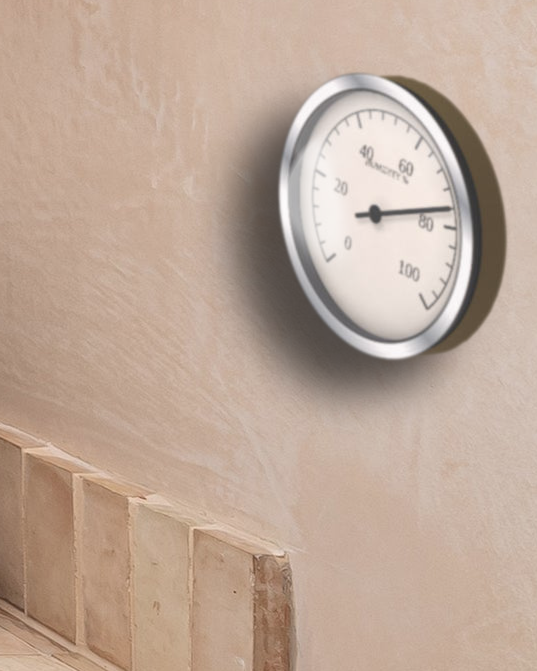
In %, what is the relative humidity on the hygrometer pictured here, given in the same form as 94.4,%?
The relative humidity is 76,%
